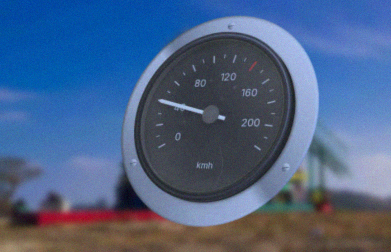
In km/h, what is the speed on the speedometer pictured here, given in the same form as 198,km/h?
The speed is 40,km/h
